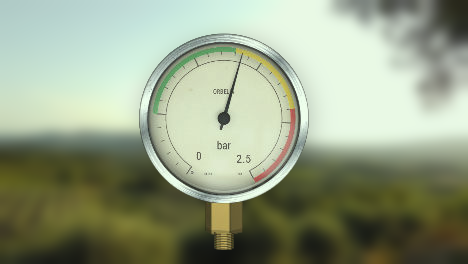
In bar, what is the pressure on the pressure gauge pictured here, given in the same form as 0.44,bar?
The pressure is 1.35,bar
